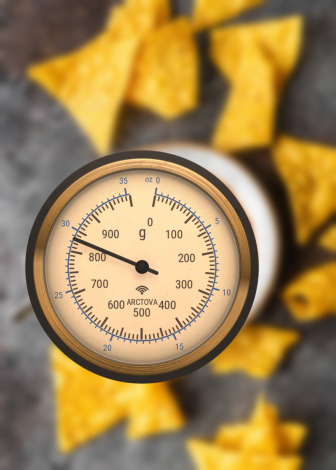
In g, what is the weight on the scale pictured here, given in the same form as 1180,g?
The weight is 830,g
